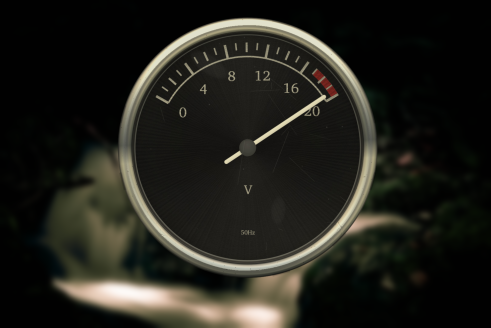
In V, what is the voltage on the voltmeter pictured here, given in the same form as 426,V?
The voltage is 19.5,V
